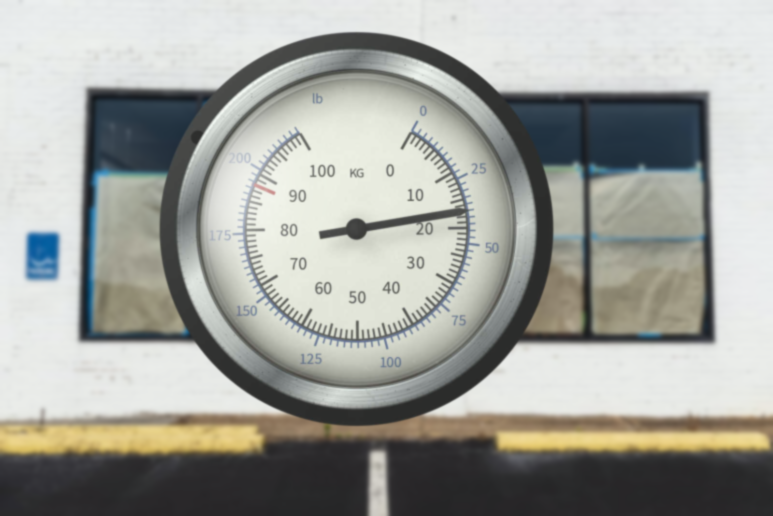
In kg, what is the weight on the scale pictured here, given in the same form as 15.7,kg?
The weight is 17,kg
